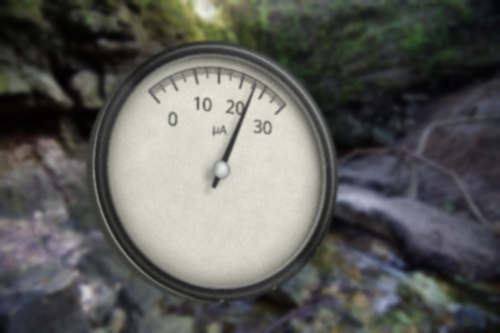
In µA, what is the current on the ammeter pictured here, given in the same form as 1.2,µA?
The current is 22.5,µA
